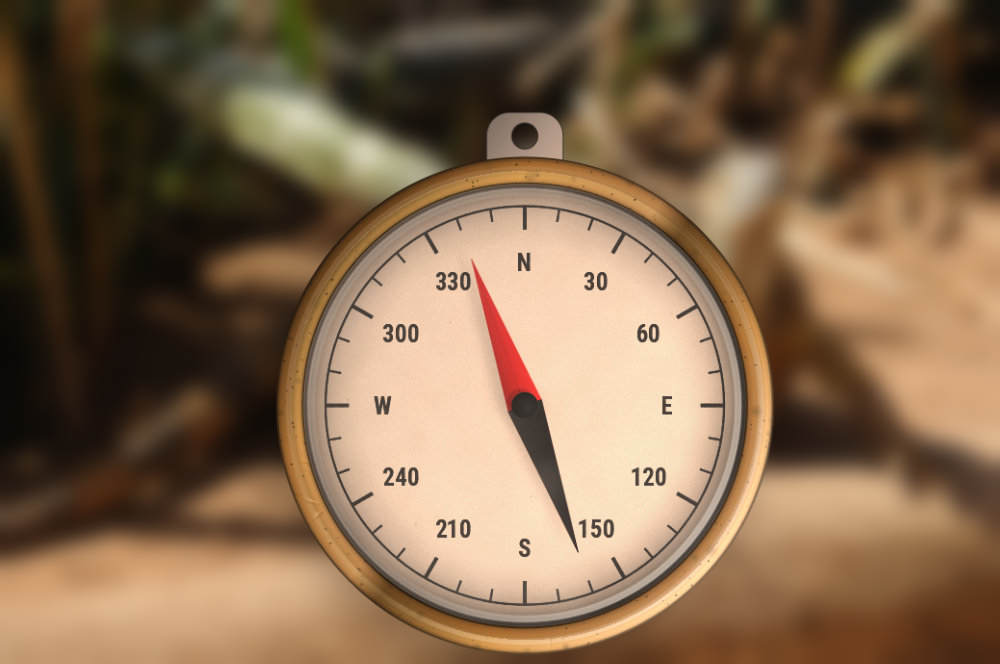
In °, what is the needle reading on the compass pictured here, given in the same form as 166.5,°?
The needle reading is 340,°
